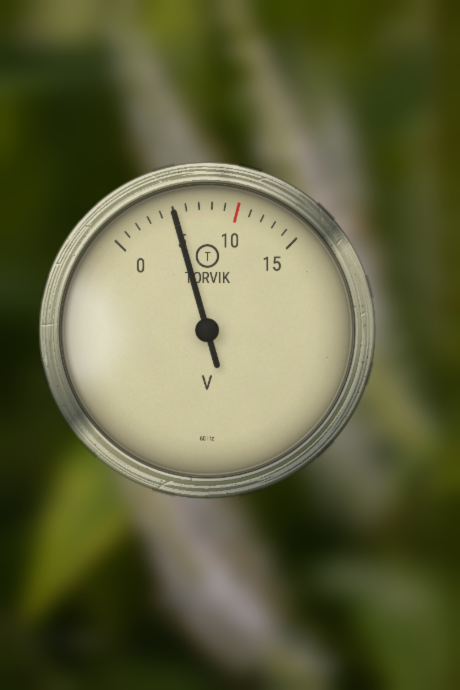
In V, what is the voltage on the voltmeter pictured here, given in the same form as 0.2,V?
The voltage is 5,V
